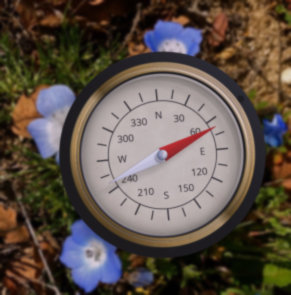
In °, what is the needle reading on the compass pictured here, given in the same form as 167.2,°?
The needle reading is 67.5,°
